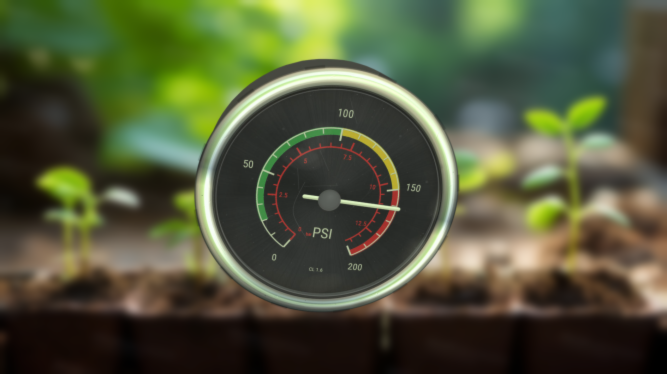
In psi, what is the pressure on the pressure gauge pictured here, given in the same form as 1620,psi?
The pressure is 160,psi
